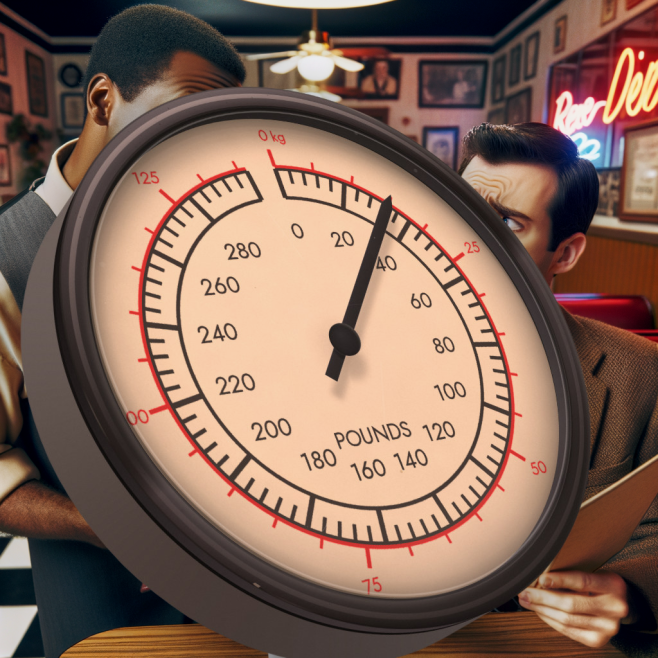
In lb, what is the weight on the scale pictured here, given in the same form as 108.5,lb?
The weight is 32,lb
